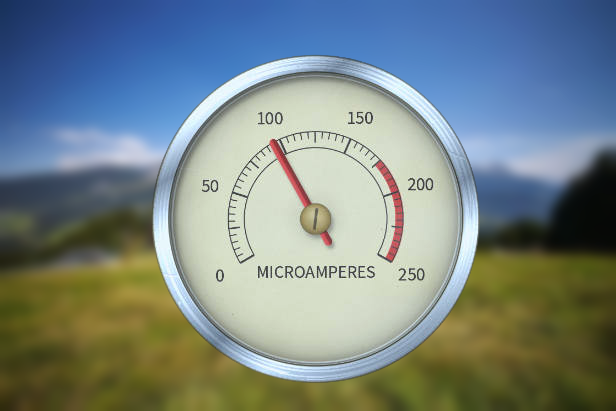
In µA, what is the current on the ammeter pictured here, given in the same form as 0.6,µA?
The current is 95,µA
